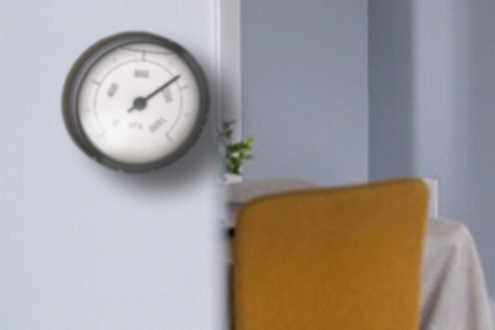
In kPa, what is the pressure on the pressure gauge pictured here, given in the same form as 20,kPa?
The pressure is 1100,kPa
